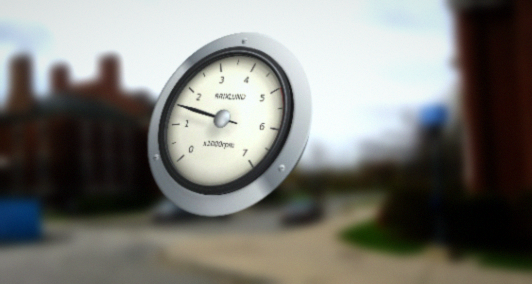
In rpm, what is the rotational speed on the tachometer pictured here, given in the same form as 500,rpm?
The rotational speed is 1500,rpm
